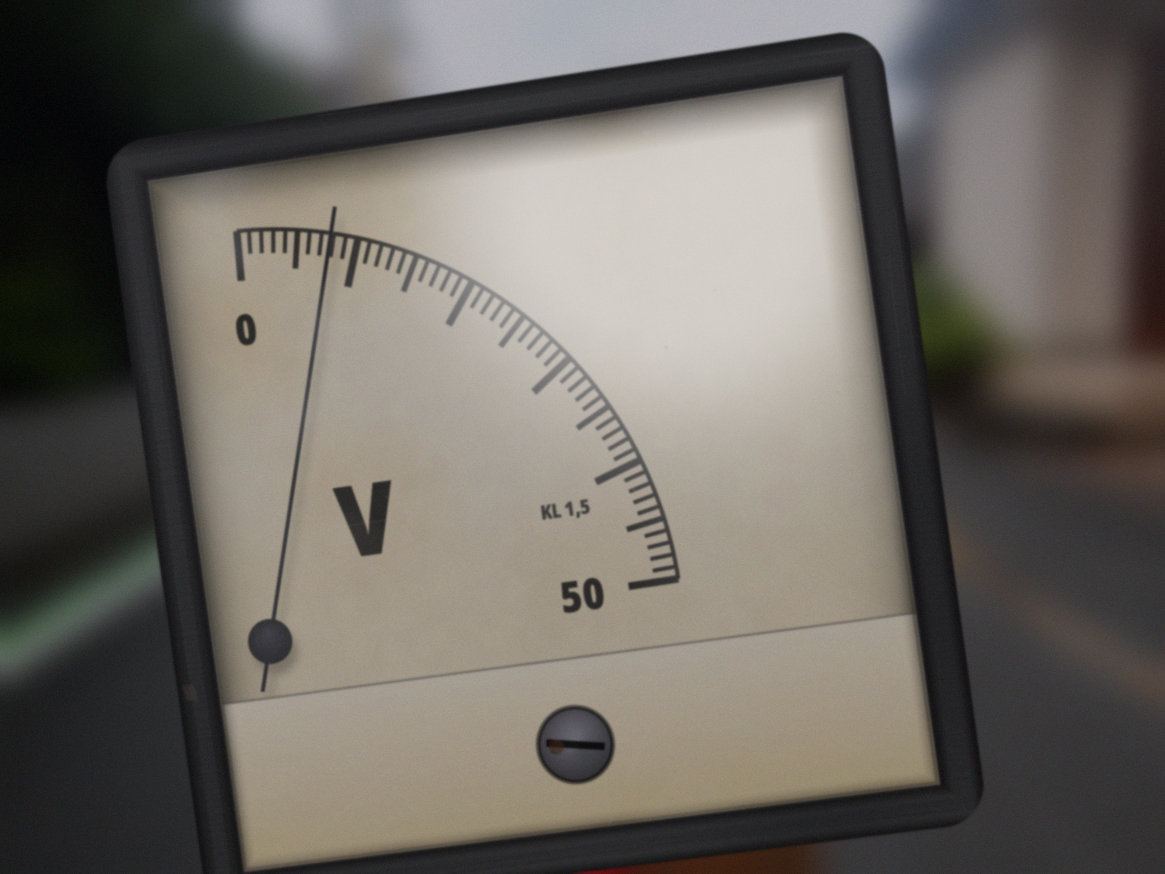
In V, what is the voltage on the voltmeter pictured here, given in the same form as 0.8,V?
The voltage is 8,V
